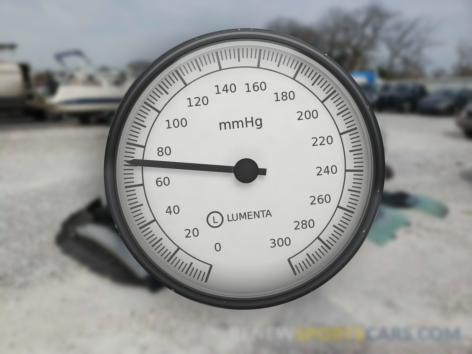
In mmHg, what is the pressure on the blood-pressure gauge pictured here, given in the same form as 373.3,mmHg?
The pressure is 72,mmHg
